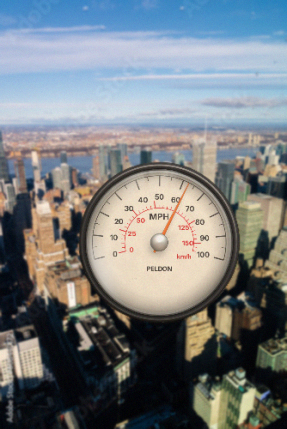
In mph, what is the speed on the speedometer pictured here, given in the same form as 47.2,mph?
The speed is 62.5,mph
